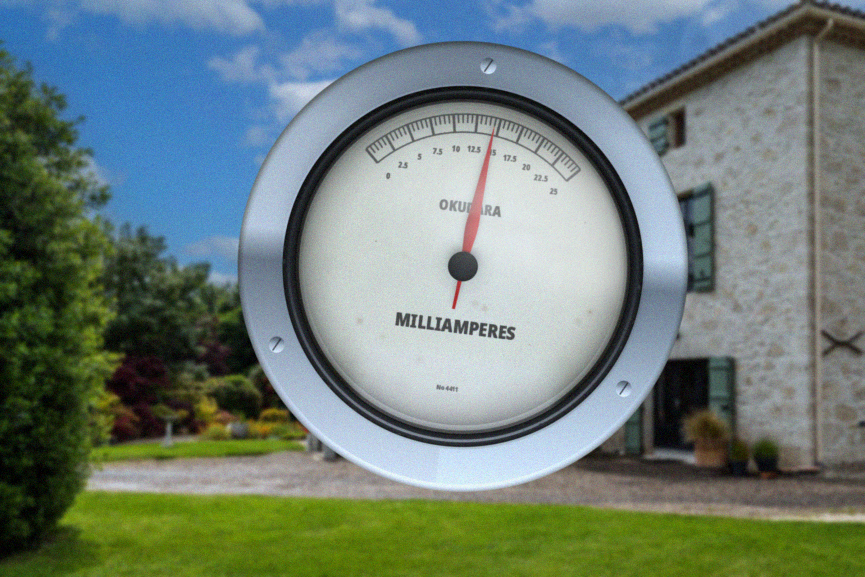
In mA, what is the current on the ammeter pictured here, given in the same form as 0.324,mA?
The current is 14.5,mA
